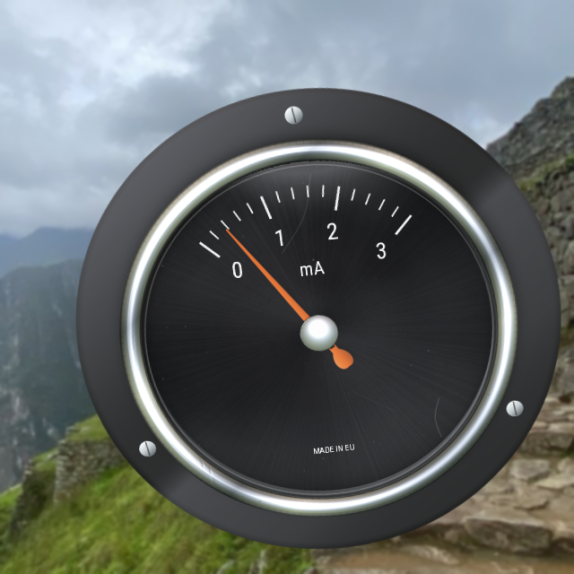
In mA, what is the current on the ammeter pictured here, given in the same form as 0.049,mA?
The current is 0.4,mA
